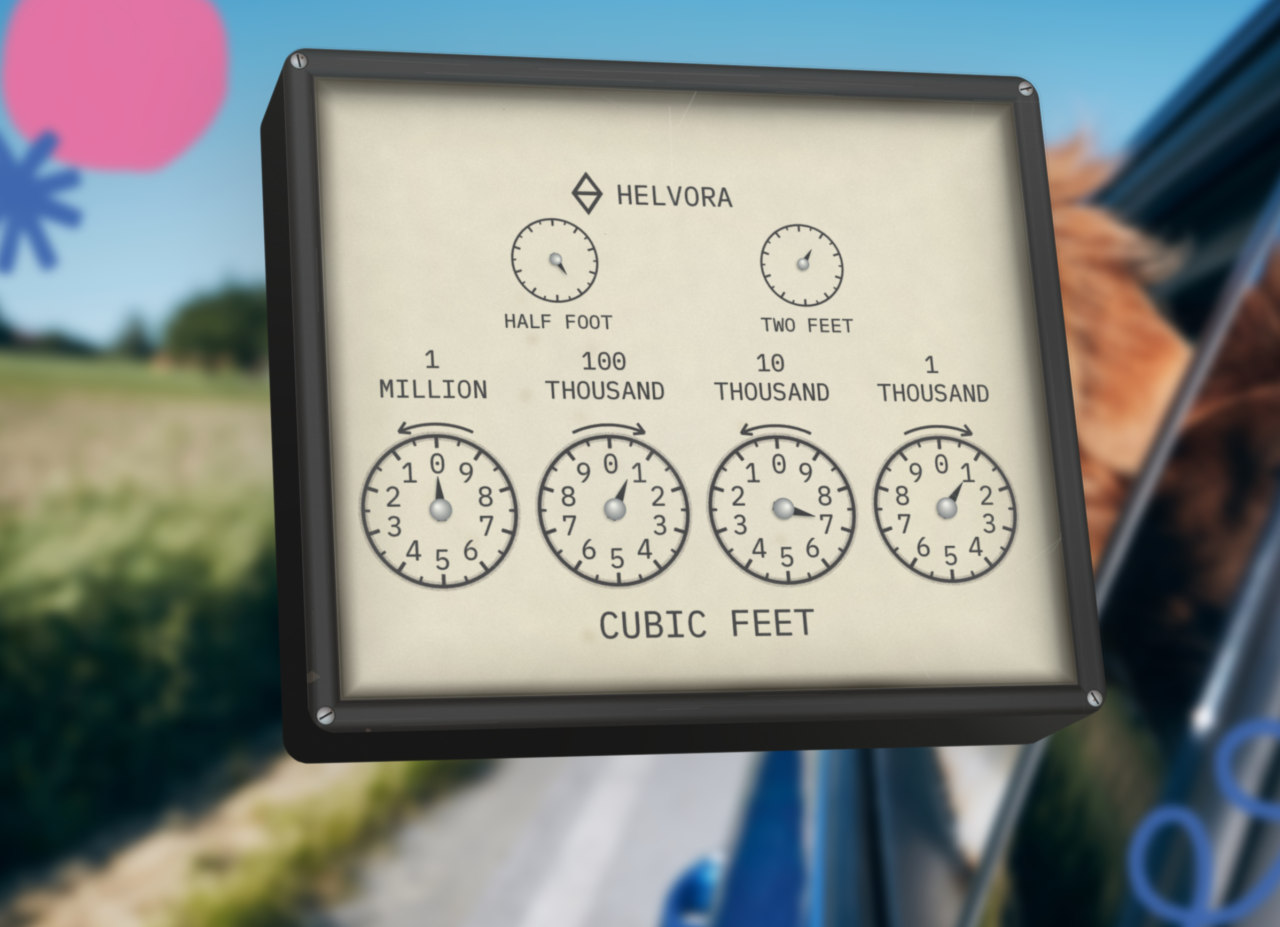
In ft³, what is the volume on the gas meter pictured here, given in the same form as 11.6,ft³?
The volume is 7100,ft³
